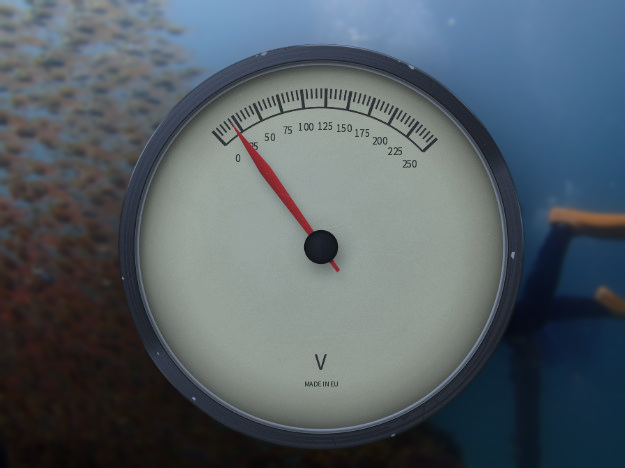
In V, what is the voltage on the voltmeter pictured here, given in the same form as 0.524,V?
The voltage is 20,V
